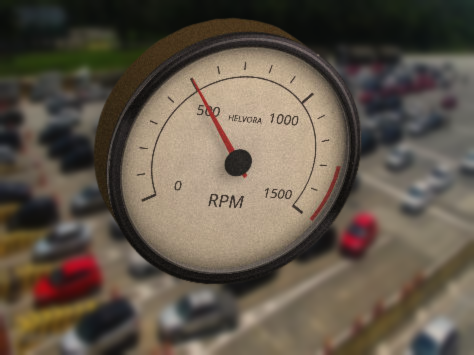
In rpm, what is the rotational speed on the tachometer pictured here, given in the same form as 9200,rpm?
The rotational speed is 500,rpm
